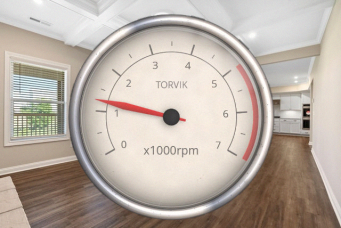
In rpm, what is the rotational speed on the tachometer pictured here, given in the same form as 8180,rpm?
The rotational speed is 1250,rpm
